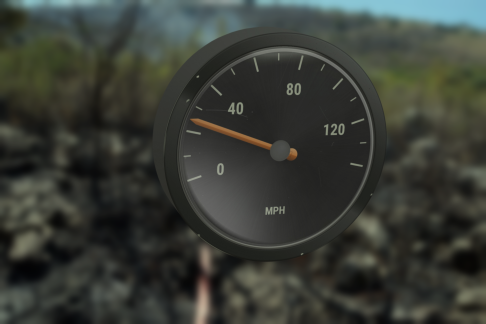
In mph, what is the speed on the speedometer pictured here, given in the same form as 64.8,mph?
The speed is 25,mph
